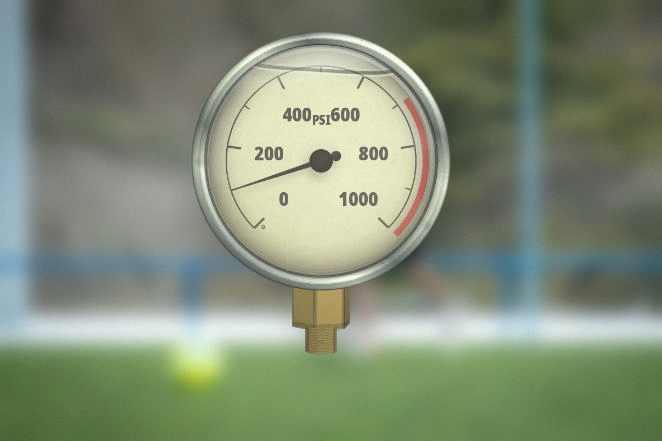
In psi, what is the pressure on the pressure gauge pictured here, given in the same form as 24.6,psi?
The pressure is 100,psi
